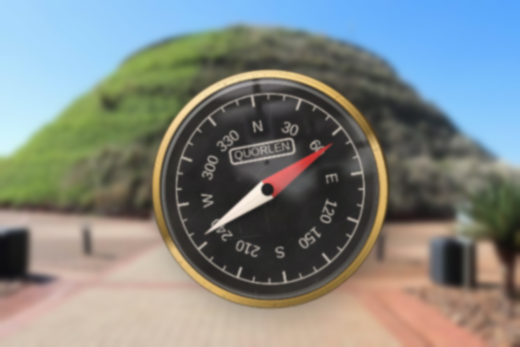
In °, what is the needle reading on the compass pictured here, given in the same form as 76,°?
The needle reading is 65,°
